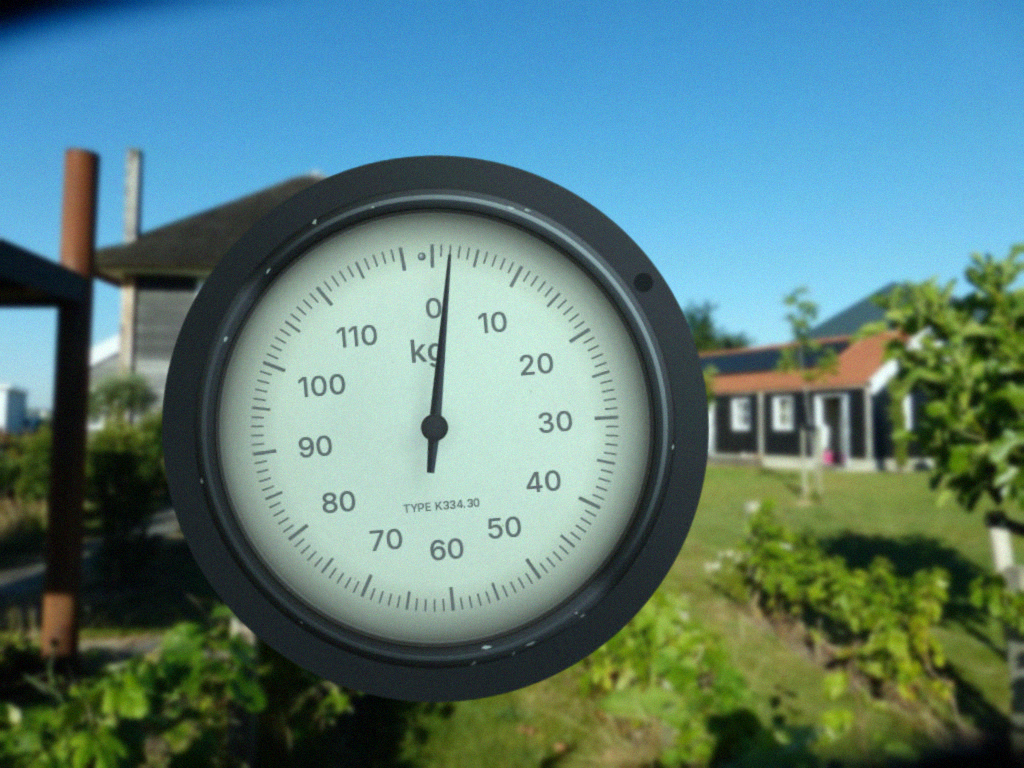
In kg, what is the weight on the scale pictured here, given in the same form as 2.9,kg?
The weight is 2,kg
